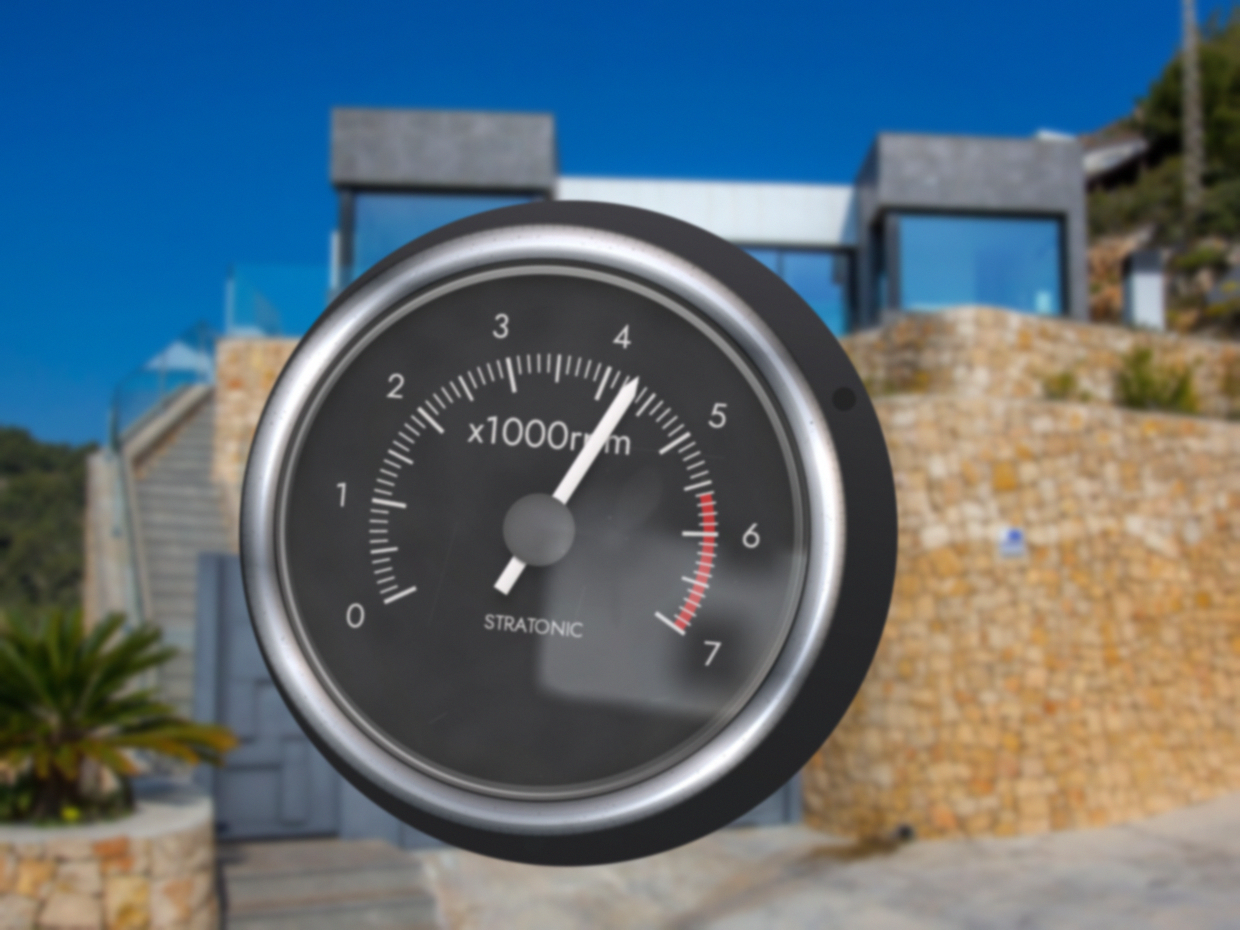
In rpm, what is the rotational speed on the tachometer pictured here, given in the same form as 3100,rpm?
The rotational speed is 4300,rpm
